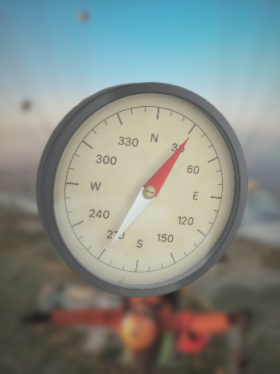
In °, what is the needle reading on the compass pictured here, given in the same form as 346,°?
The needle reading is 30,°
